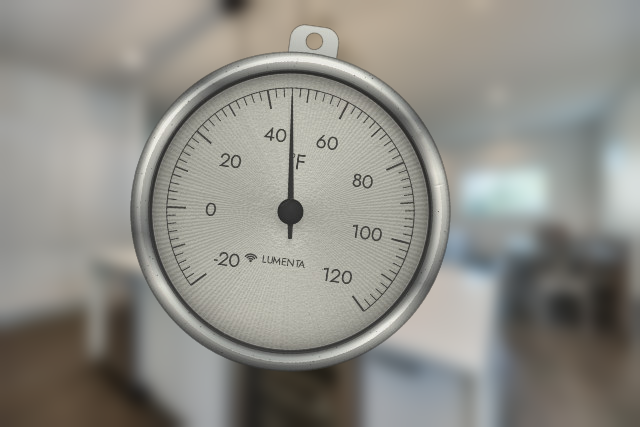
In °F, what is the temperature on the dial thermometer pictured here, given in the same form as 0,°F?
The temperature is 46,°F
